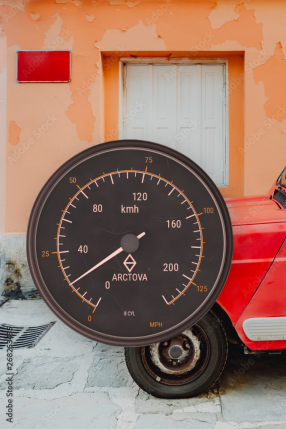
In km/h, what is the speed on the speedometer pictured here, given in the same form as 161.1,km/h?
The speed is 20,km/h
